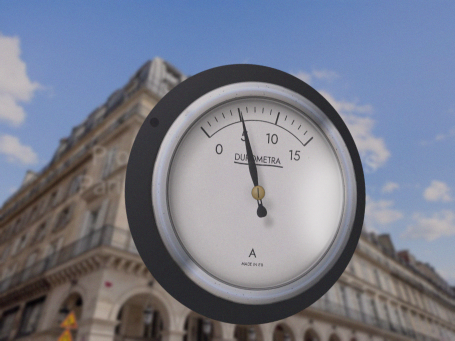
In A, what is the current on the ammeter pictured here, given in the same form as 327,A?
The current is 5,A
